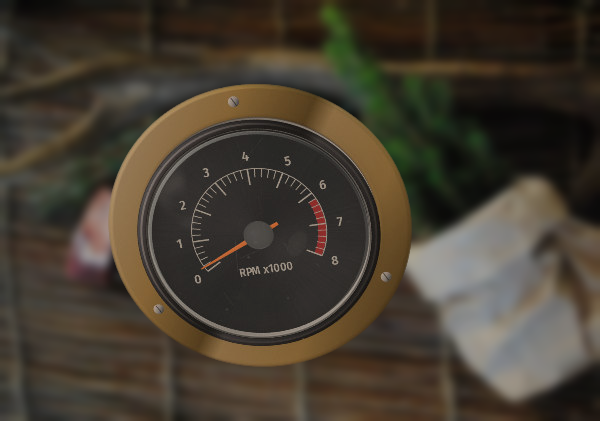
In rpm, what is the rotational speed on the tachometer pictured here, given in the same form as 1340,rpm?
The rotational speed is 200,rpm
